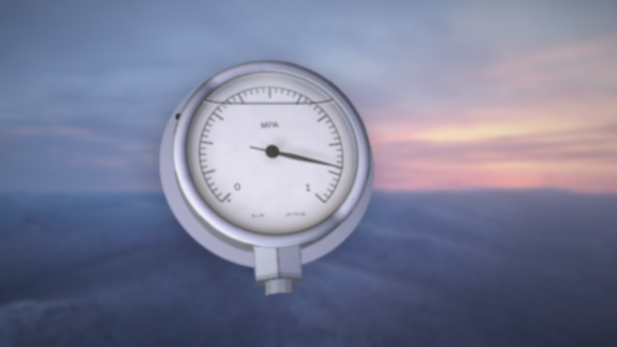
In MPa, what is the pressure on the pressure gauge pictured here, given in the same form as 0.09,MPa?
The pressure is 0.88,MPa
